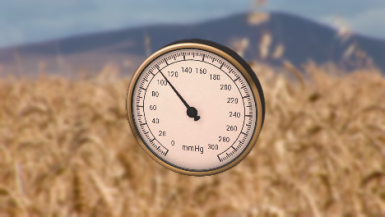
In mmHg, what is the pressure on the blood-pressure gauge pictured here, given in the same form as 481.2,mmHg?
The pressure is 110,mmHg
